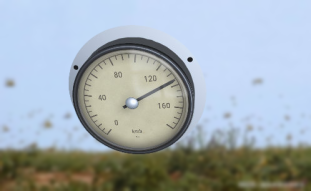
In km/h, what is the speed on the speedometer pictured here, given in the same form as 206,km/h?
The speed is 135,km/h
